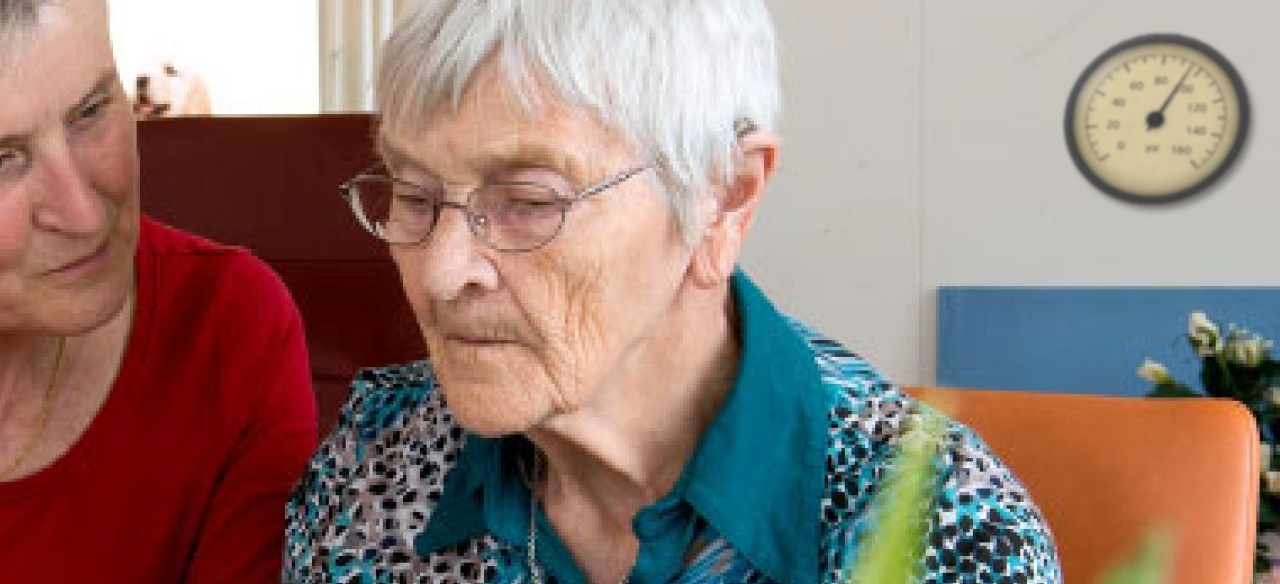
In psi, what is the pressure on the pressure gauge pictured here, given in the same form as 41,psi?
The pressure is 95,psi
